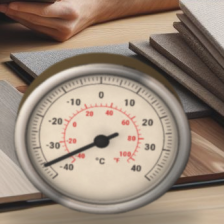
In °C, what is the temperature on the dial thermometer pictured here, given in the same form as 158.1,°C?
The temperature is -35,°C
